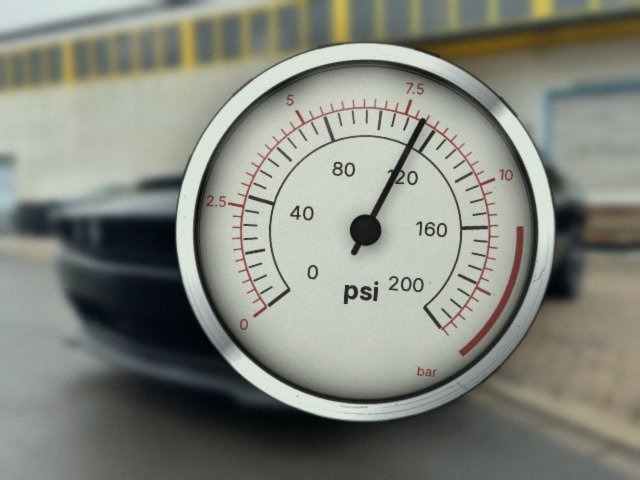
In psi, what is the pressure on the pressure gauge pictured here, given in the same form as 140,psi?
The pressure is 115,psi
